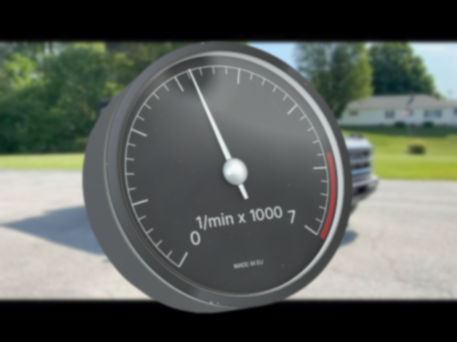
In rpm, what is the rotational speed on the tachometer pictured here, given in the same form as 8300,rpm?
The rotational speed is 3200,rpm
